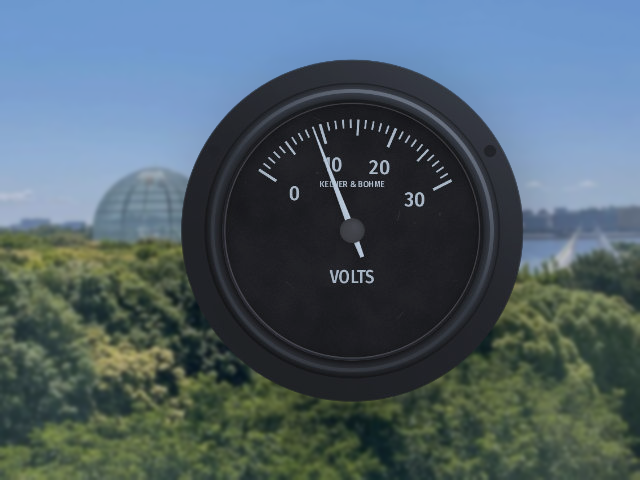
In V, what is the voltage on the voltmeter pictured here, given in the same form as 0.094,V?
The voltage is 9,V
